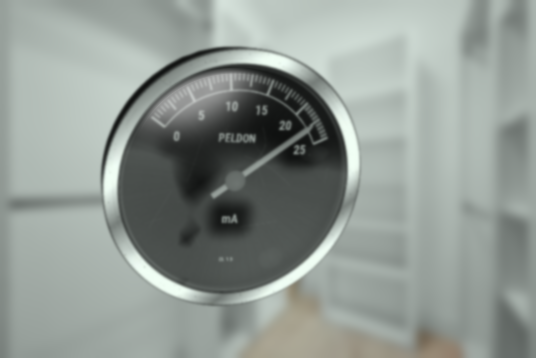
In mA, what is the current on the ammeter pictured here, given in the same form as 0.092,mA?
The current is 22.5,mA
